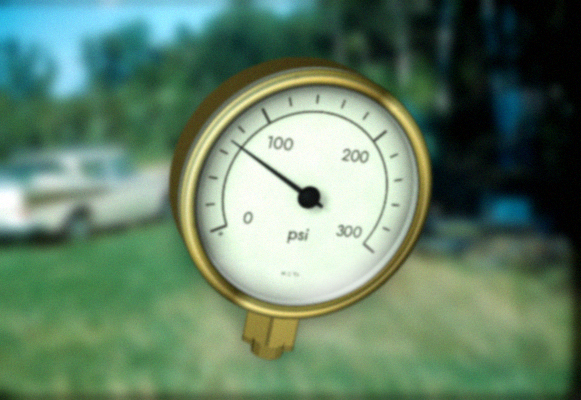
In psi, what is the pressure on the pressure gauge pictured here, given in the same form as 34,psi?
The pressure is 70,psi
